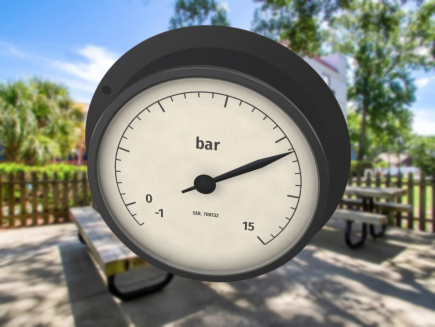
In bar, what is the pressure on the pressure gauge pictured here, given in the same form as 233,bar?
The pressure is 10.5,bar
